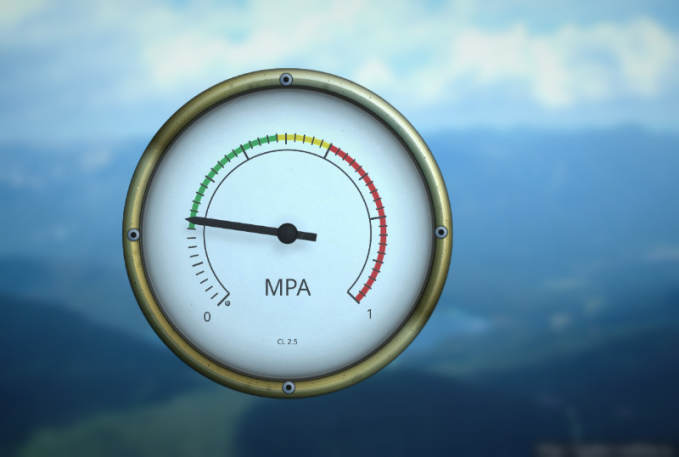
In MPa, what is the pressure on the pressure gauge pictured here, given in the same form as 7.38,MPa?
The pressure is 0.2,MPa
